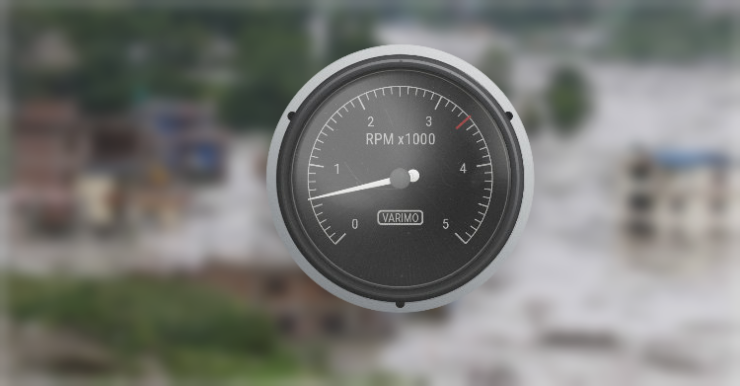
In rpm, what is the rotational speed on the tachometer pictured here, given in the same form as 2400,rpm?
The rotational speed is 600,rpm
